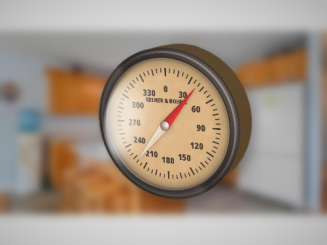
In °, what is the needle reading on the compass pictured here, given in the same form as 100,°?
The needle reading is 40,°
